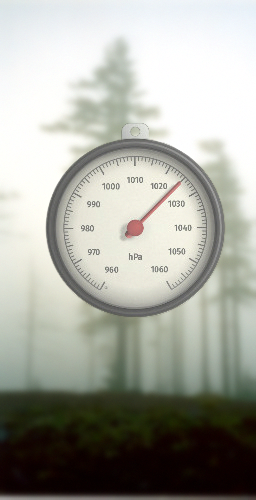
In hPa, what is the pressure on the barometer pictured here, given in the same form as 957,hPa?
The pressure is 1025,hPa
